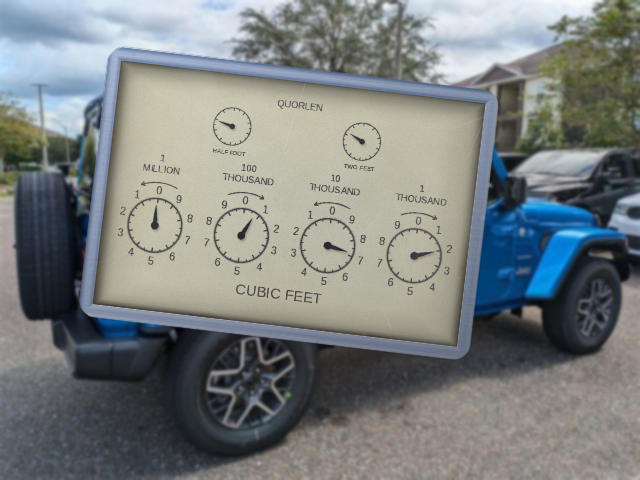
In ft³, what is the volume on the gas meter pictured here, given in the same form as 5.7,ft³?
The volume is 7200,ft³
